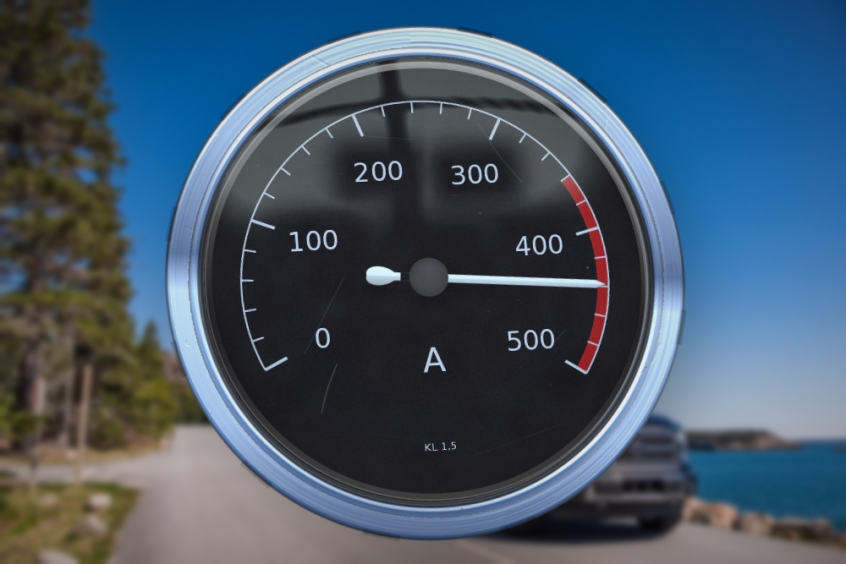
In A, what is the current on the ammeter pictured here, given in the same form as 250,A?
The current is 440,A
